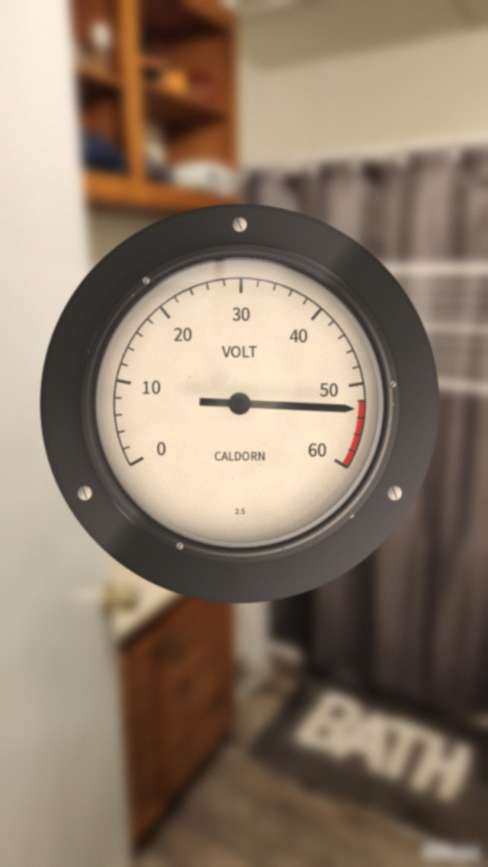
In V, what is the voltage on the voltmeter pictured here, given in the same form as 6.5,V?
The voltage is 53,V
